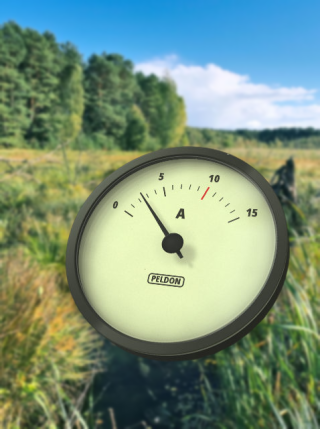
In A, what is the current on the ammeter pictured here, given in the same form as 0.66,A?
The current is 2.5,A
